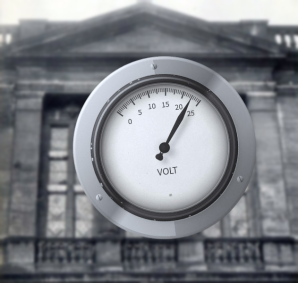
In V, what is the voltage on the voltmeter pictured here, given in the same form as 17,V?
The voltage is 22.5,V
